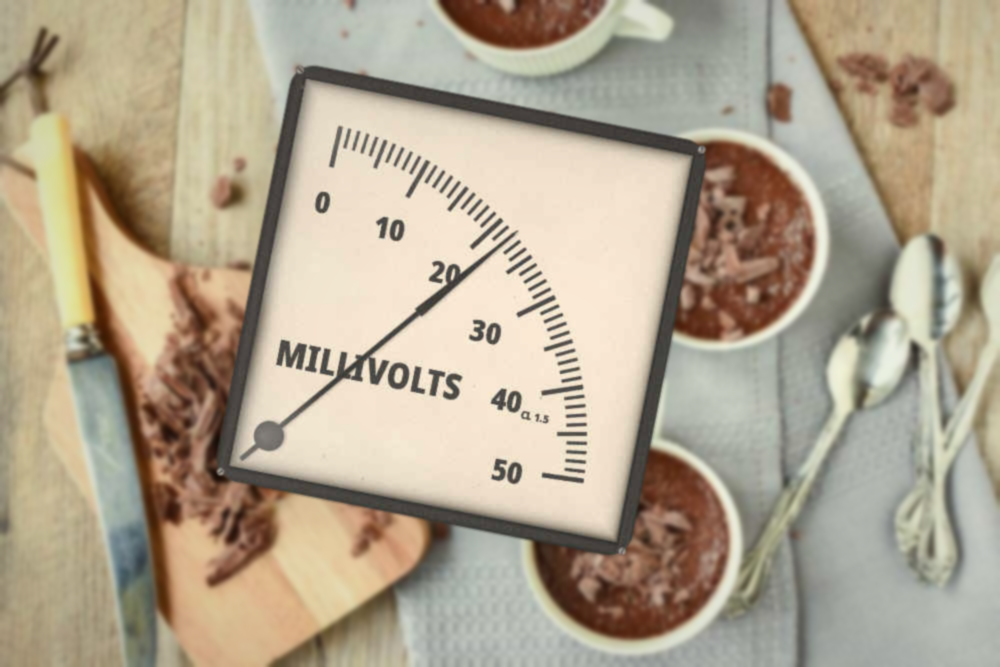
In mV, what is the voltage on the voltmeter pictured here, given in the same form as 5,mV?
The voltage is 22,mV
